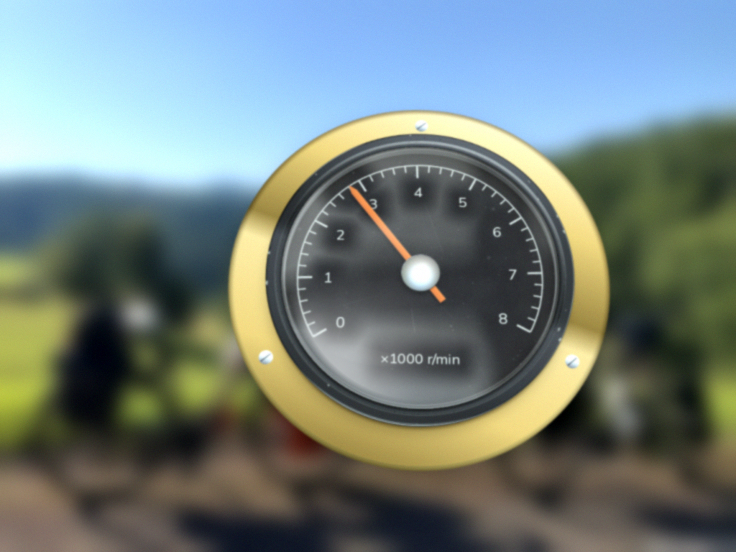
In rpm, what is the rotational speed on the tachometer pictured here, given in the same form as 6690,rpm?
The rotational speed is 2800,rpm
